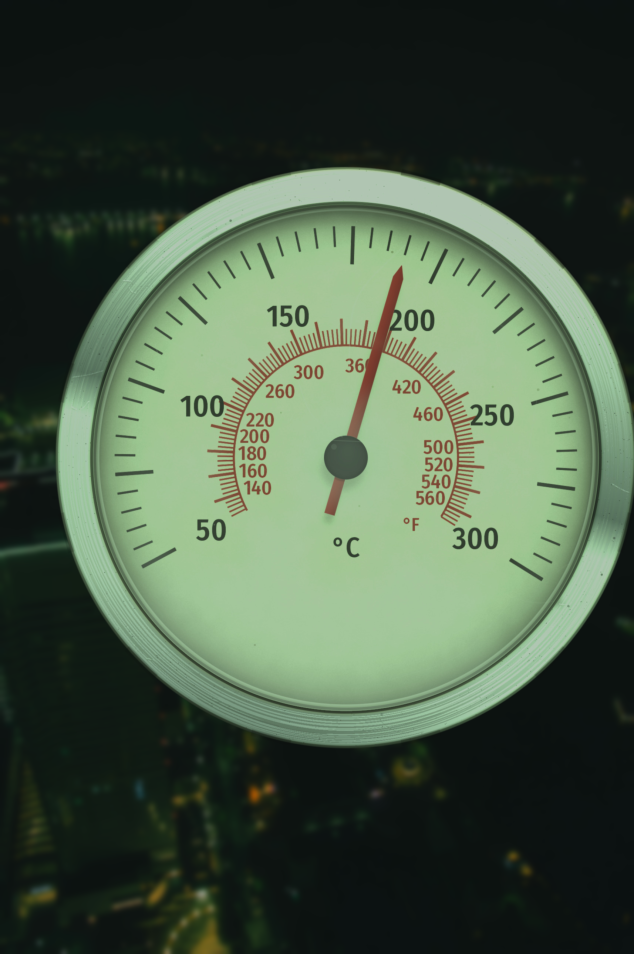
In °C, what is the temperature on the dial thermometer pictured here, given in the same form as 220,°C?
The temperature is 190,°C
